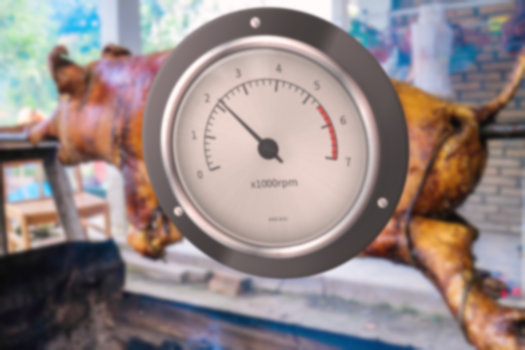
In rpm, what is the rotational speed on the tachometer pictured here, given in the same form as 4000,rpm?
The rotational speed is 2200,rpm
